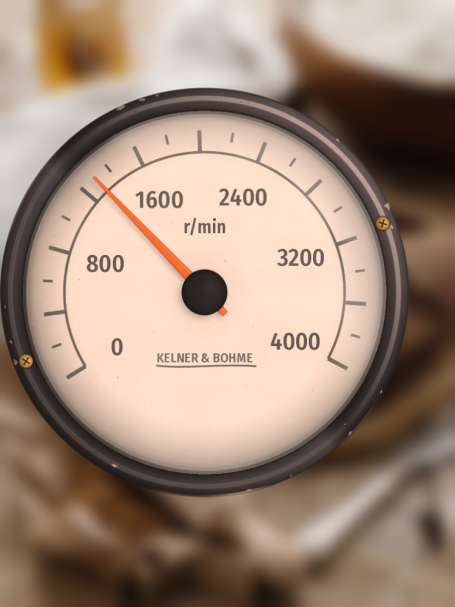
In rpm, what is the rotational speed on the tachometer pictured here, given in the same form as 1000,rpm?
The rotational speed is 1300,rpm
